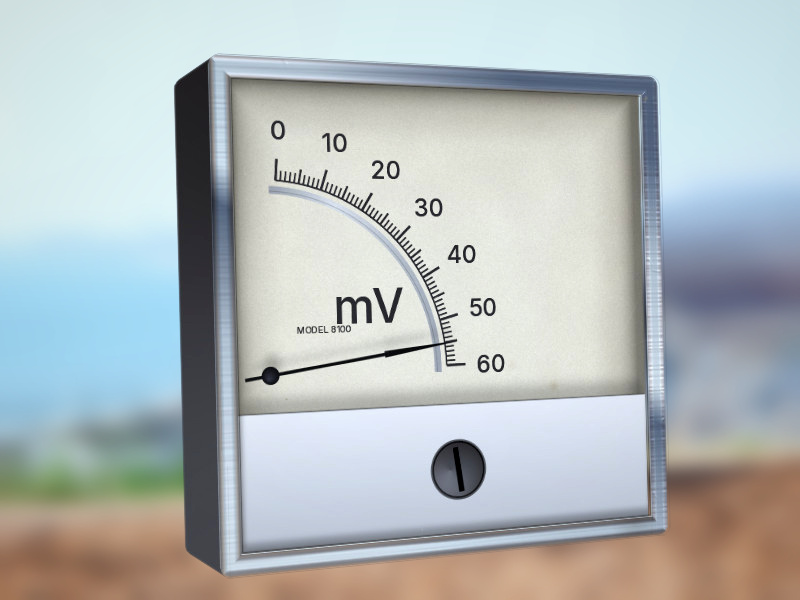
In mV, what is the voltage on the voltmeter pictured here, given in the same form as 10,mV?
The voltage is 55,mV
